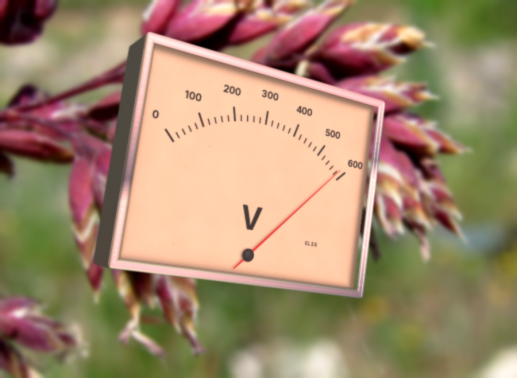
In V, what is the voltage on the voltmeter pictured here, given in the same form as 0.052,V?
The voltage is 580,V
